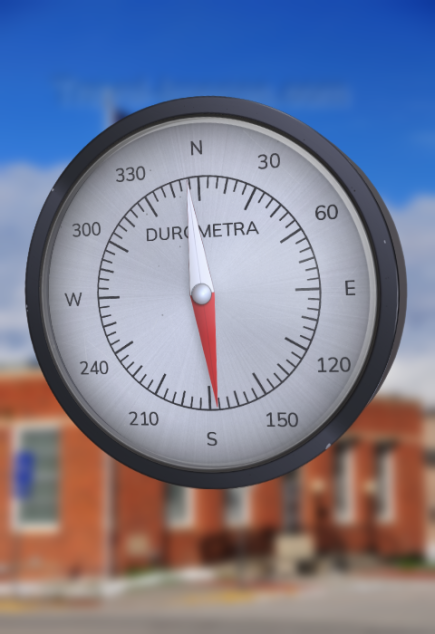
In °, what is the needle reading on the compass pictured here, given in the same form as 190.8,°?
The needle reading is 175,°
